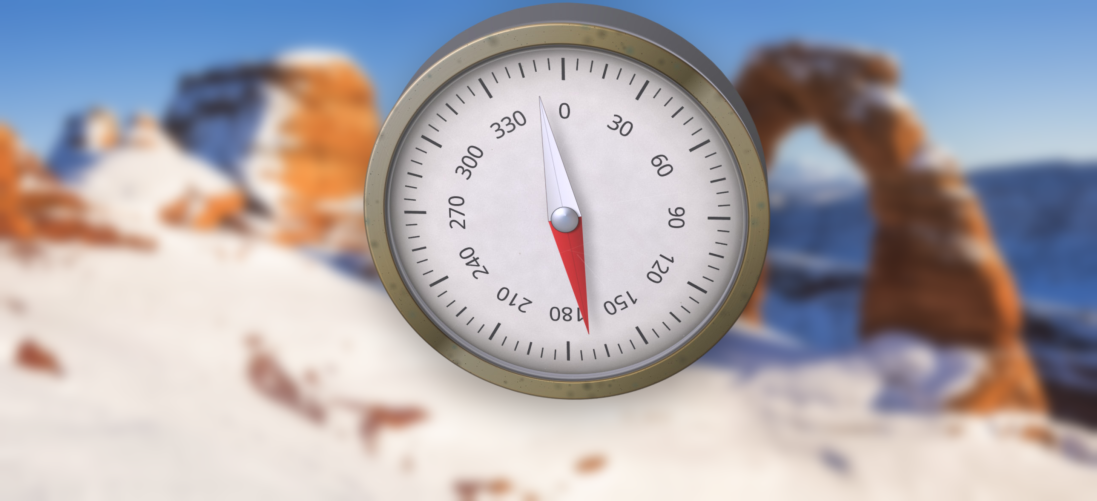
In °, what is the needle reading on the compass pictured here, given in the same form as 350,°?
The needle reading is 170,°
